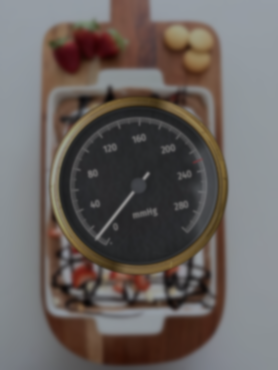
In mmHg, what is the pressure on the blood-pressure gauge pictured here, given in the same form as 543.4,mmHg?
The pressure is 10,mmHg
